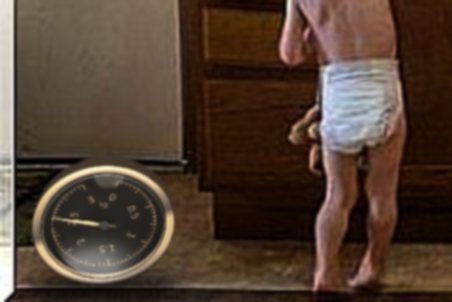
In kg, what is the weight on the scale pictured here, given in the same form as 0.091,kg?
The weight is 2.5,kg
